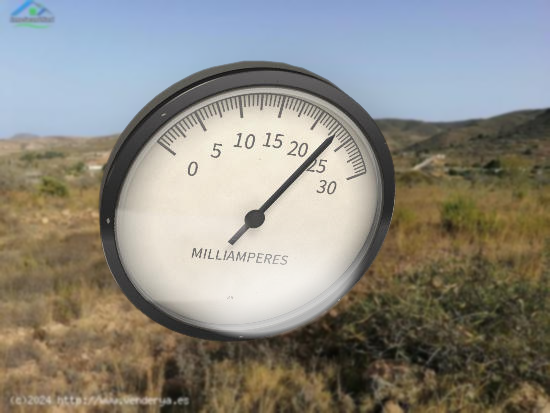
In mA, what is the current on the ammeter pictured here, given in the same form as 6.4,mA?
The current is 22.5,mA
